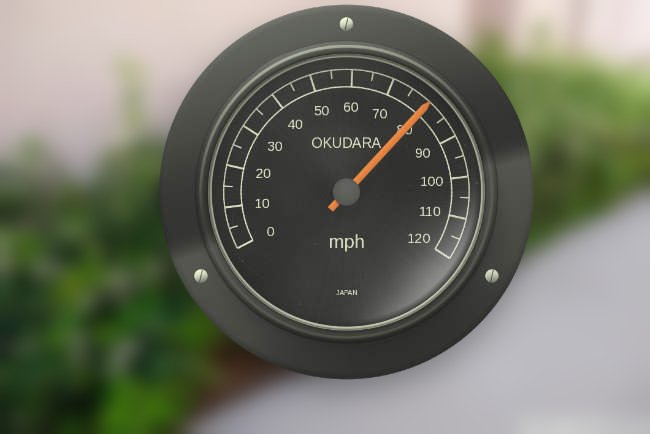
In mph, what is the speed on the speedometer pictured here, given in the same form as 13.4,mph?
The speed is 80,mph
